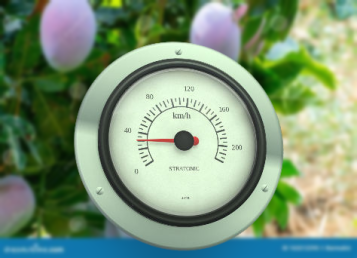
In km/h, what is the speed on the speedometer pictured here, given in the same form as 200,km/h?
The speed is 30,km/h
